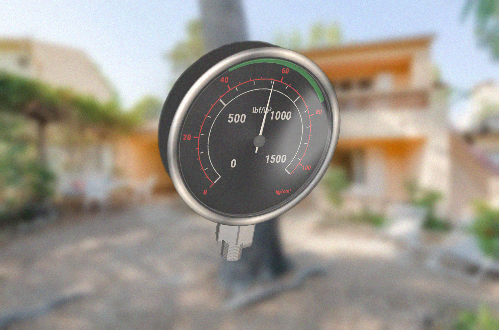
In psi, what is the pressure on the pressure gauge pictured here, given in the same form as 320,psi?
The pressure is 800,psi
